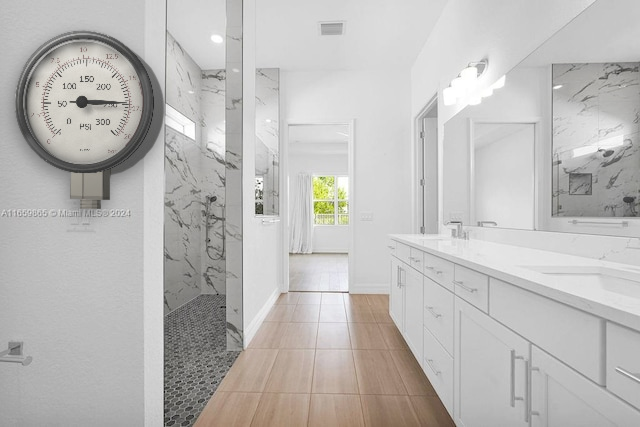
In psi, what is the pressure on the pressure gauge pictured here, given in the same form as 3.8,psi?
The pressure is 250,psi
